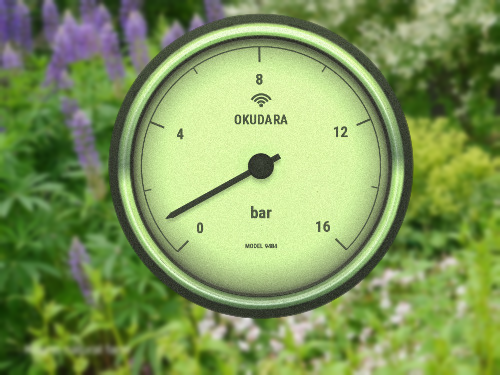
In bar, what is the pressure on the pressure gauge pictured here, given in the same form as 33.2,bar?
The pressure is 1,bar
